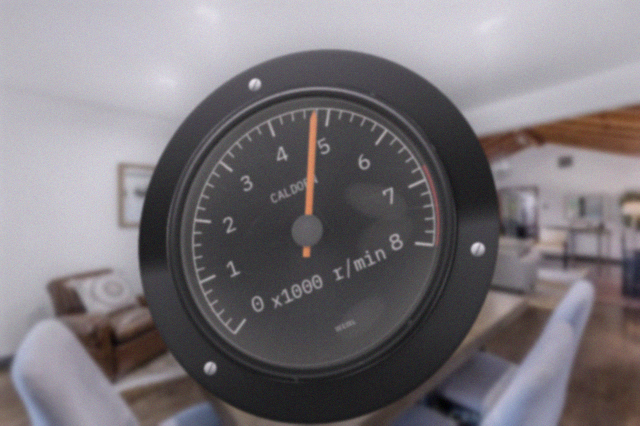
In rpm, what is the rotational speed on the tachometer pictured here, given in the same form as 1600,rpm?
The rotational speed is 4800,rpm
